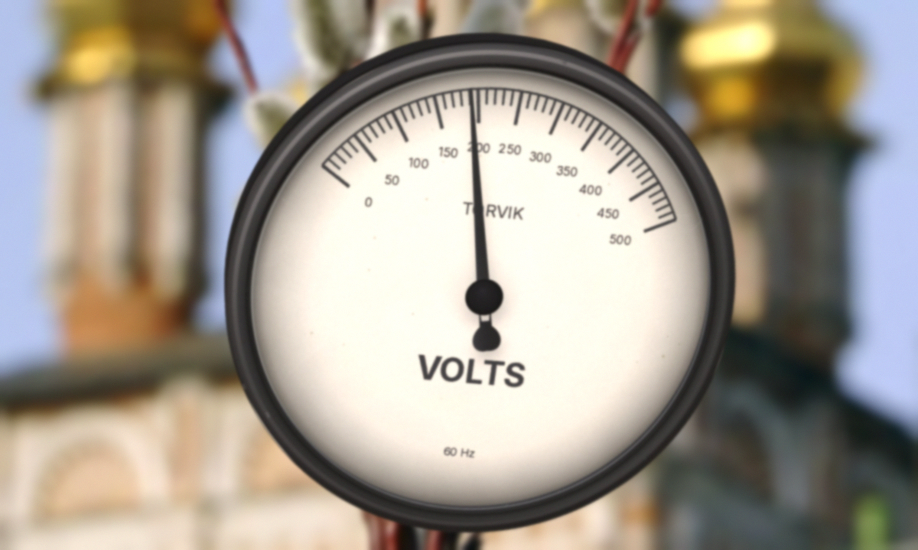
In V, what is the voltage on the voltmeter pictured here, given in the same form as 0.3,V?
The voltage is 190,V
